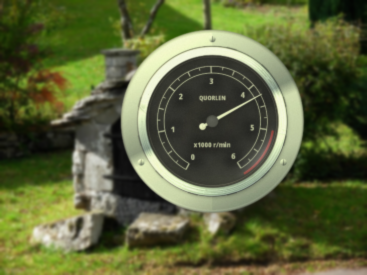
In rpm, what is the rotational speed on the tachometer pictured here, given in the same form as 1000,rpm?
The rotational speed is 4250,rpm
